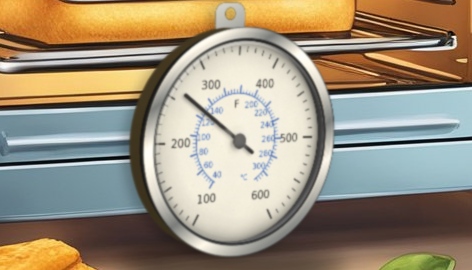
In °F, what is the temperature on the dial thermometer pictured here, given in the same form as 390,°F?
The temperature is 260,°F
